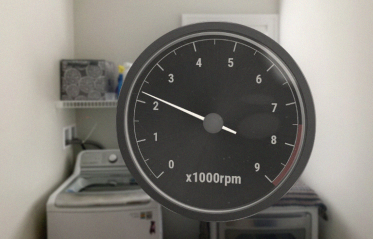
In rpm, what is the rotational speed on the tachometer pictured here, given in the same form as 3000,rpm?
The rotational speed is 2250,rpm
